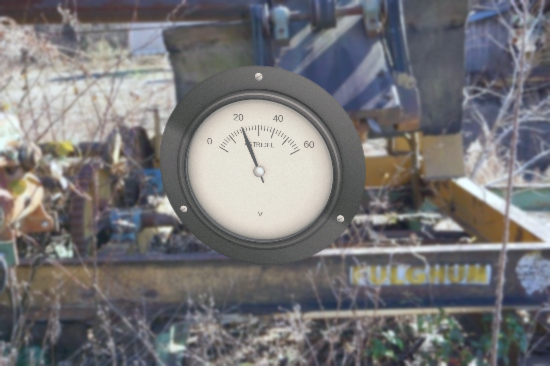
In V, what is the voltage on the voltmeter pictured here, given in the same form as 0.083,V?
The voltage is 20,V
